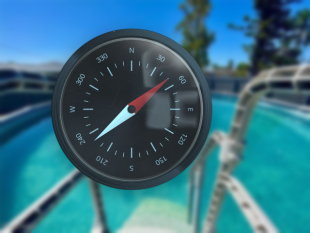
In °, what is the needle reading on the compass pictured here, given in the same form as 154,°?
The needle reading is 50,°
